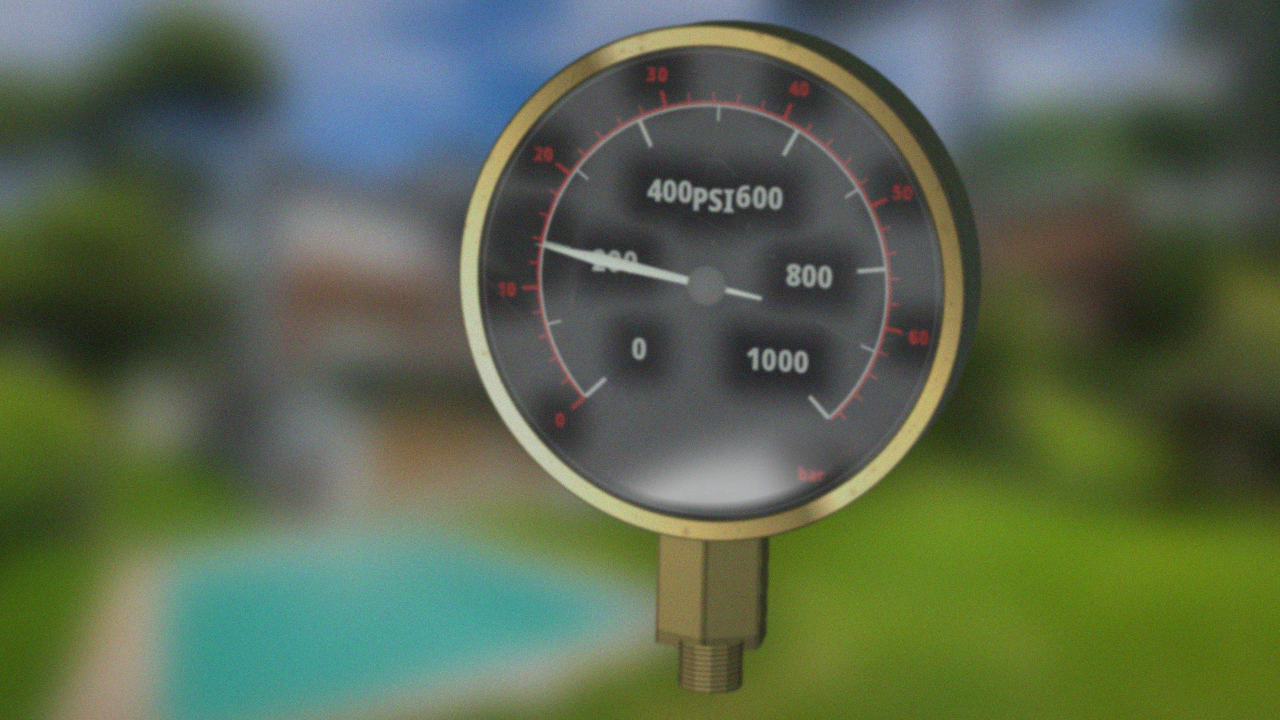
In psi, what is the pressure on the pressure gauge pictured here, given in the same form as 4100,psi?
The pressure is 200,psi
